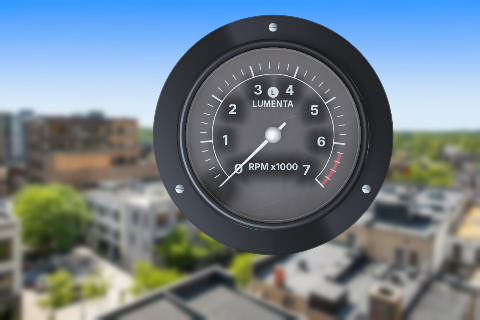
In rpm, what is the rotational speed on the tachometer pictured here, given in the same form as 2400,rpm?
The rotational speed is 0,rpm
